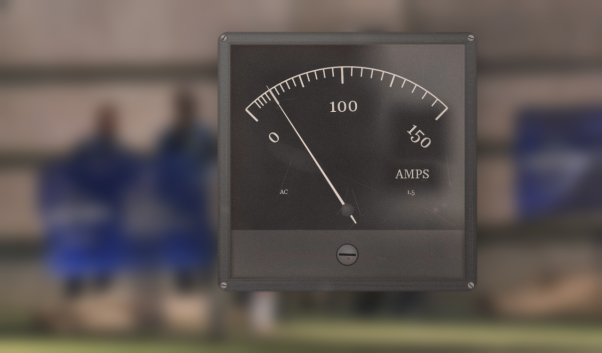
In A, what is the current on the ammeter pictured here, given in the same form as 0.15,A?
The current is 50,A
